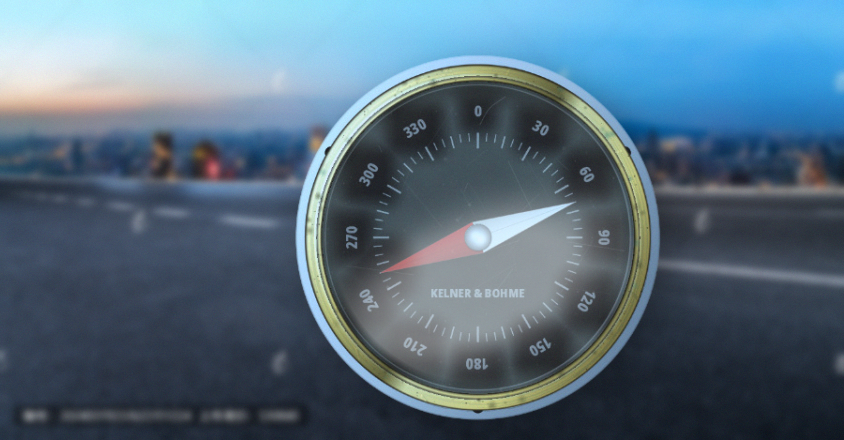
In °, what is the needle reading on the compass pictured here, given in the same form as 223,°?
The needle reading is 250,°
